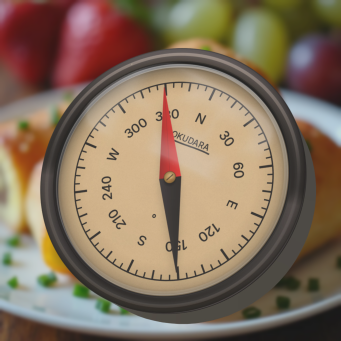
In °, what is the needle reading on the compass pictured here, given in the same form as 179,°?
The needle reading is 330,°
